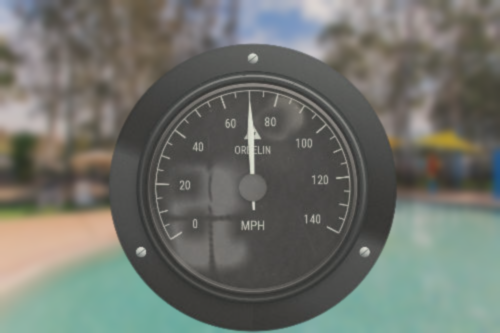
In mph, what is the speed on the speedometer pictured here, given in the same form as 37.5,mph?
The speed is 70,mph
